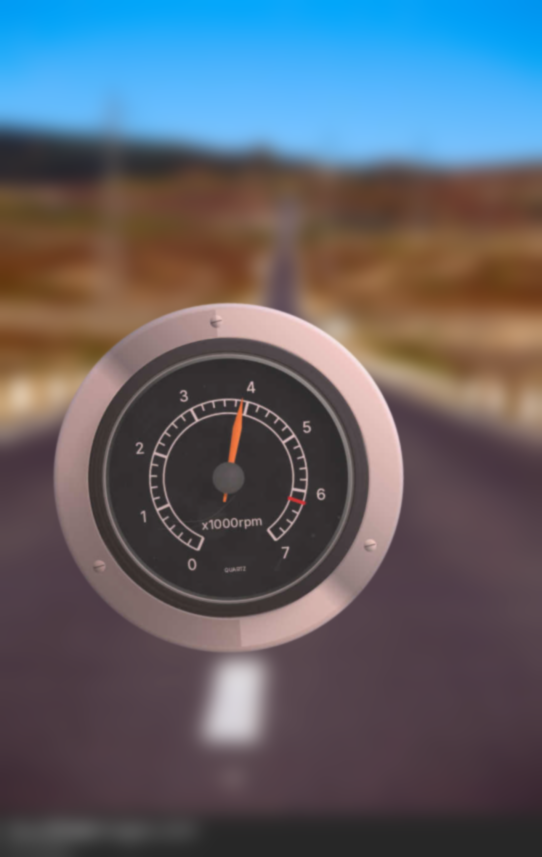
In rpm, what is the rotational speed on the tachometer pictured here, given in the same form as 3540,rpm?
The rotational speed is 3900,rpm
